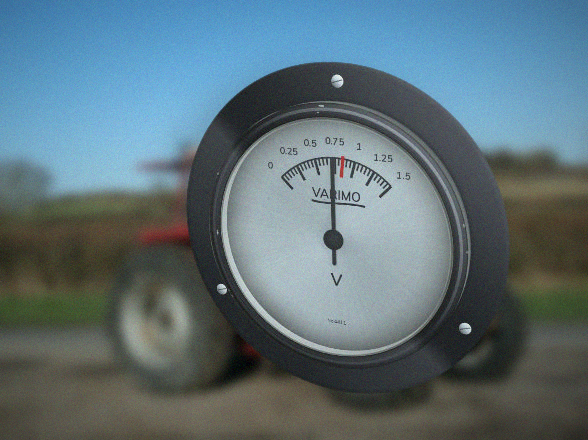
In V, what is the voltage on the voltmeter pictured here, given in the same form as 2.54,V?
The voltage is 0.75,V
